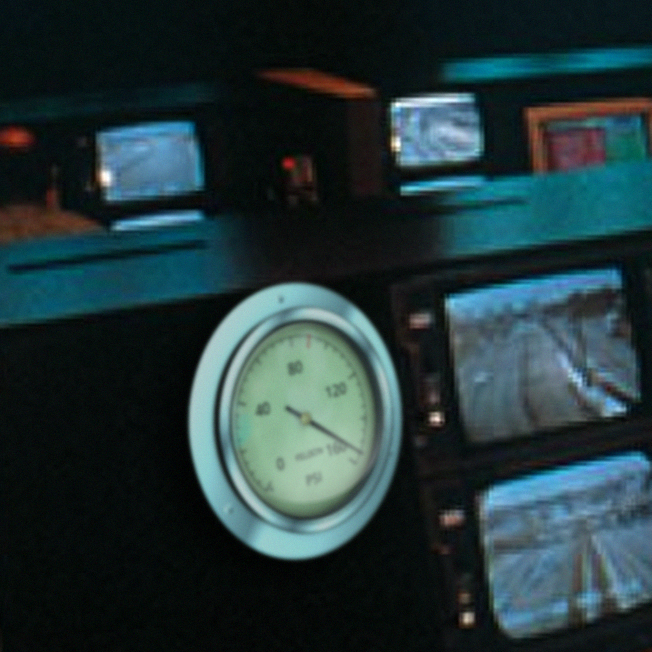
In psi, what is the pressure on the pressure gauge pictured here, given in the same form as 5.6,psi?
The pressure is 155,psi
